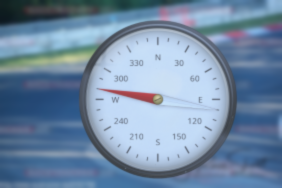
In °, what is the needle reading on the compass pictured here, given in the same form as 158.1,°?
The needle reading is 280,°
